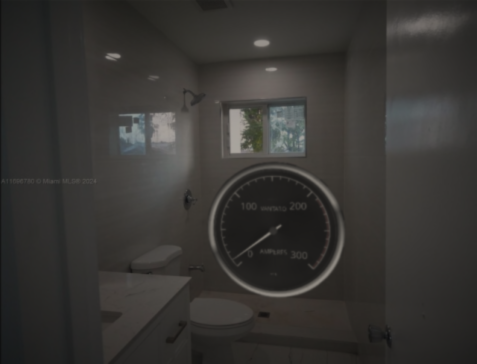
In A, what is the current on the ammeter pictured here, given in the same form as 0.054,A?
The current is 10,A
